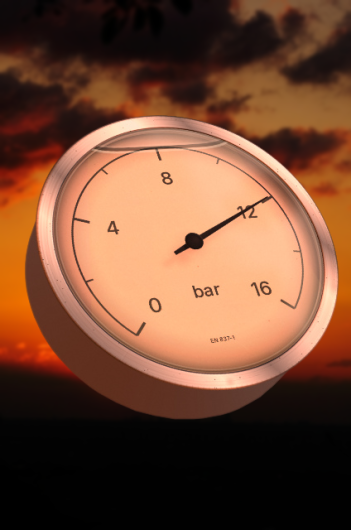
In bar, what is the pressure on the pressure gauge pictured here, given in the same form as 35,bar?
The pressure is 12,bar
